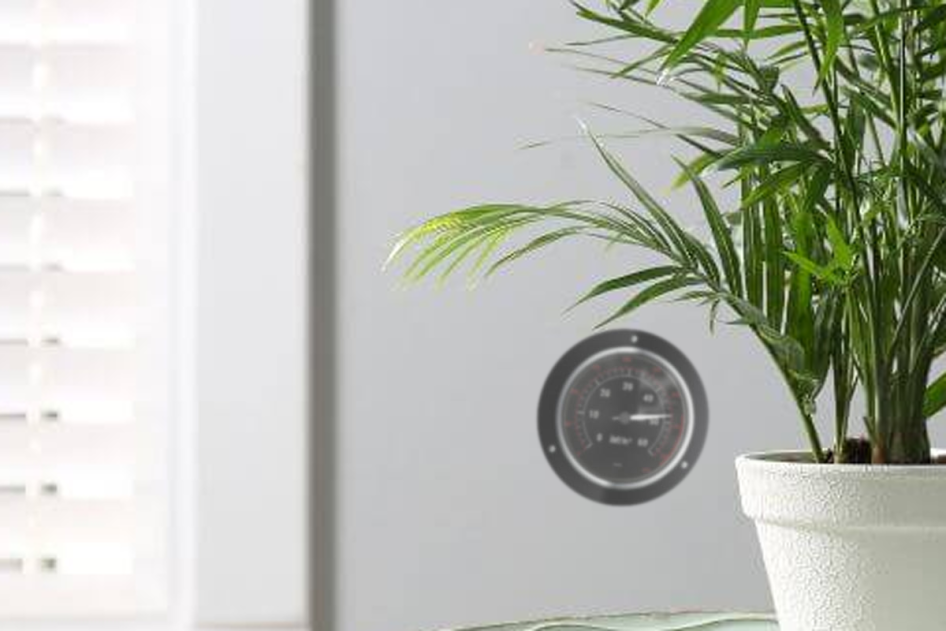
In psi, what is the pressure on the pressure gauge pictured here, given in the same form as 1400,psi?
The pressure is 48,psi
